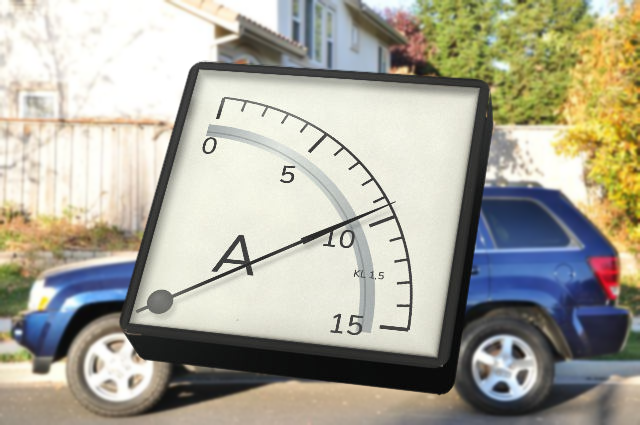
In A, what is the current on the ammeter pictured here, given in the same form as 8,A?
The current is 9.5,A
